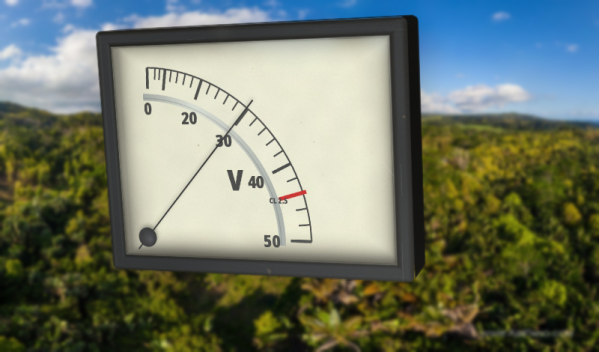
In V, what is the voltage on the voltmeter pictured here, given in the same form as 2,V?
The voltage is 30,V
